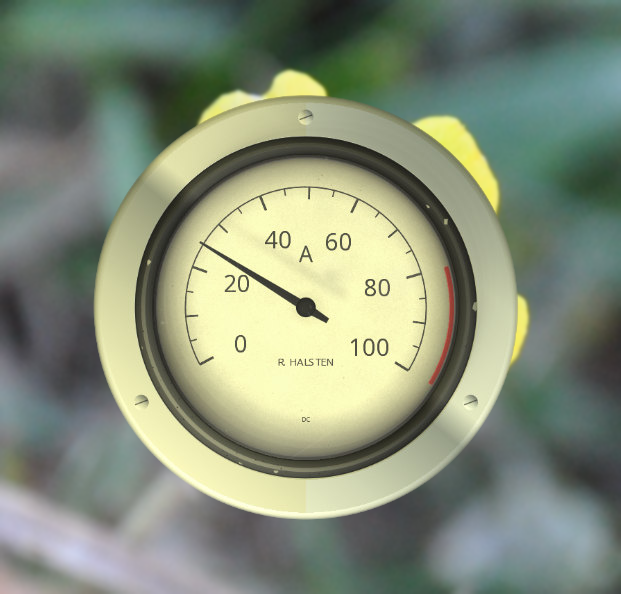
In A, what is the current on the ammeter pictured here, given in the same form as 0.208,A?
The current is 25,A
